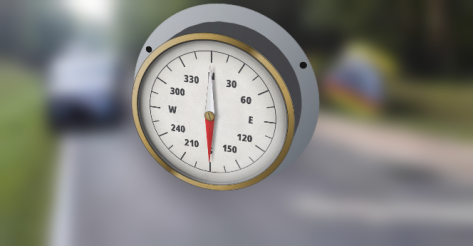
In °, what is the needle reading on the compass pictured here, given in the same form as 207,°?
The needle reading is 180,°
